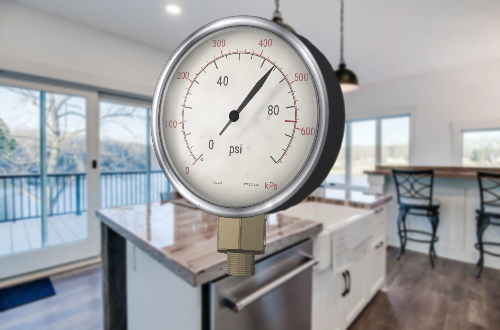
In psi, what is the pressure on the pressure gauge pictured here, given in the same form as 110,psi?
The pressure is 65,psi
